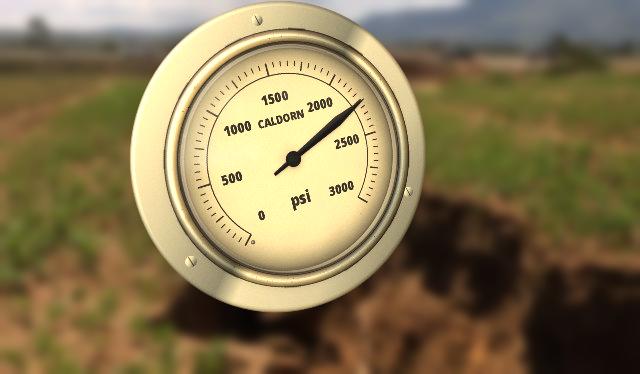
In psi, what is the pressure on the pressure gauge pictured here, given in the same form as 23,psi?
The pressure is 2250,psi
